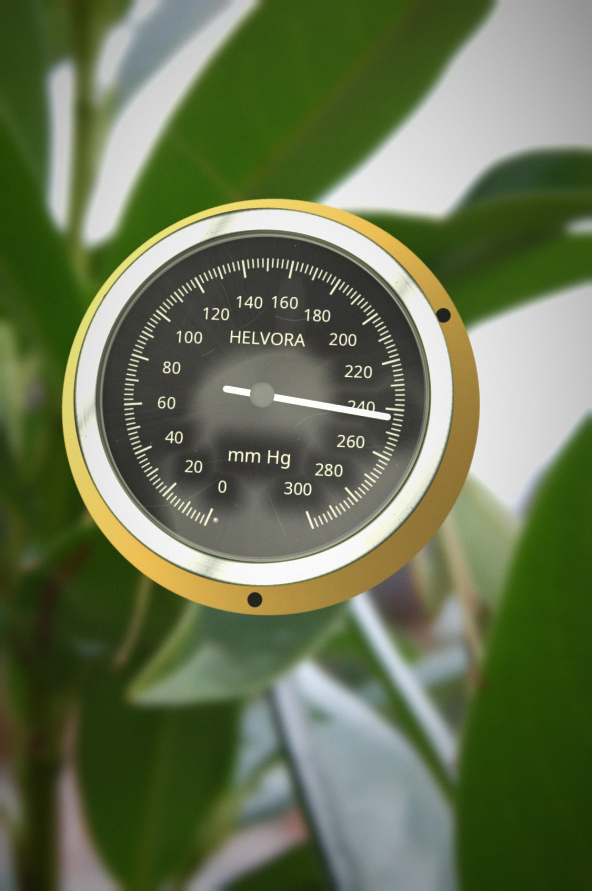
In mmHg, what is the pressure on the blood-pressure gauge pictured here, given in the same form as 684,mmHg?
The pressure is 244,mmHg
